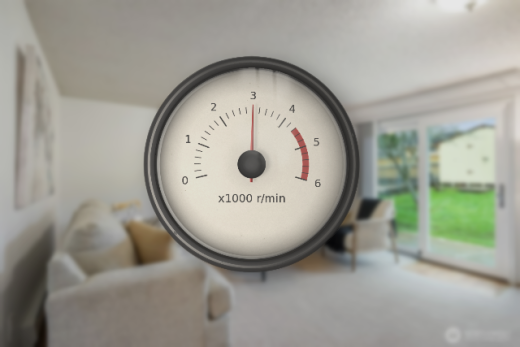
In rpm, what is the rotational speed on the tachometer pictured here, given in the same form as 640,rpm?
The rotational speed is 3000,rpm
